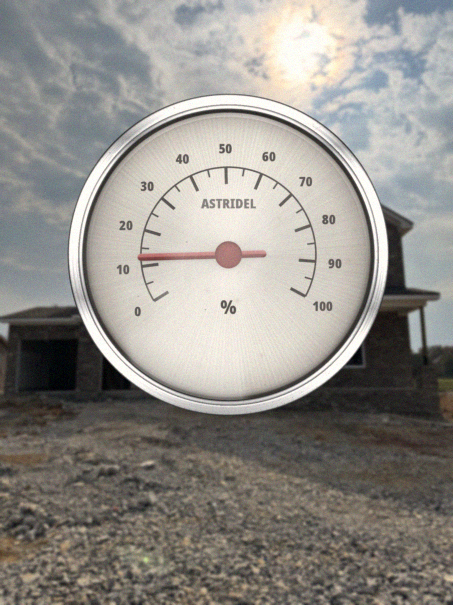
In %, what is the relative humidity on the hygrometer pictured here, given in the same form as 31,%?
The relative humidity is 12.5,%
